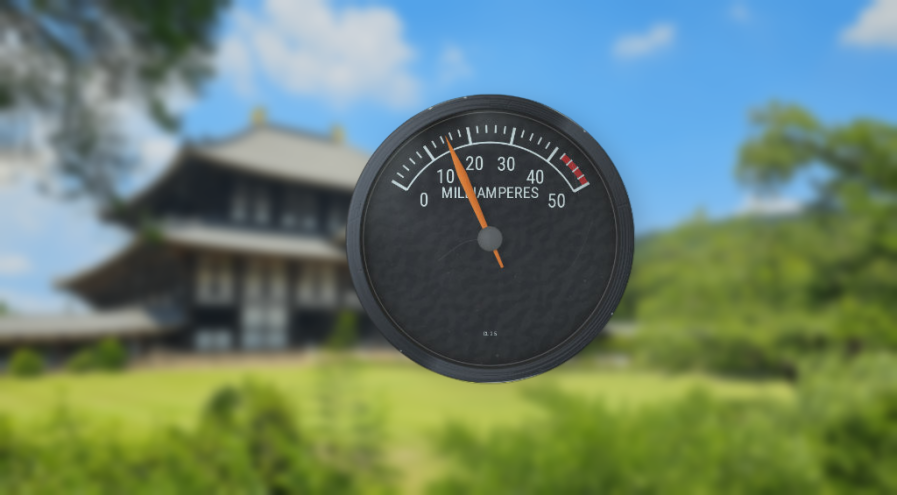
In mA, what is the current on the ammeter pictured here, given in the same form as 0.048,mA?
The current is 15,mA
